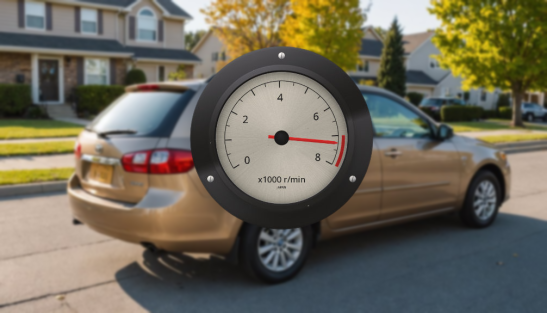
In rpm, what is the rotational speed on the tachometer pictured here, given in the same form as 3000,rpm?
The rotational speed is 7250,rpm
